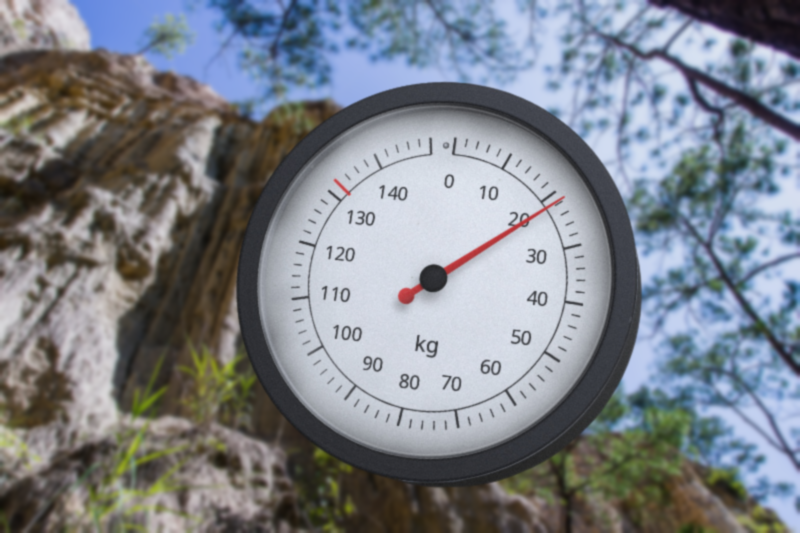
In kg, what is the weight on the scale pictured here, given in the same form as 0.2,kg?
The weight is 22,kg
